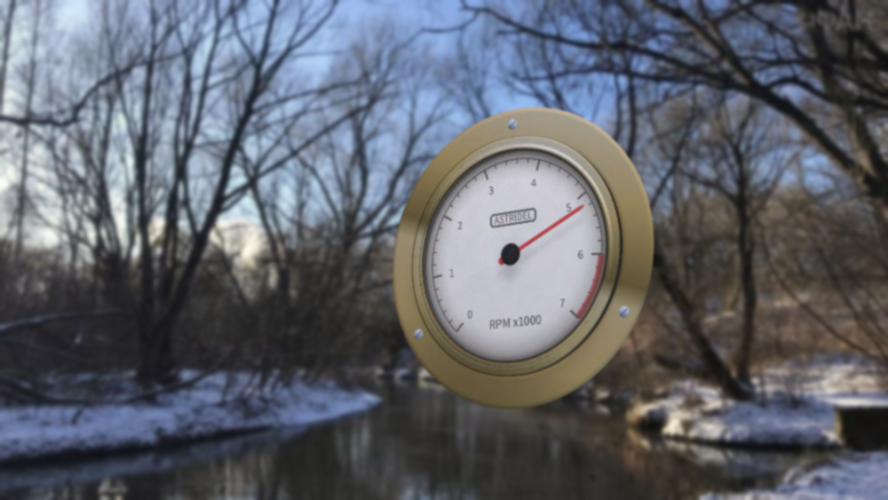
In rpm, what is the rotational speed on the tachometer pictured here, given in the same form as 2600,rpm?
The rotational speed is 5200,rpm
